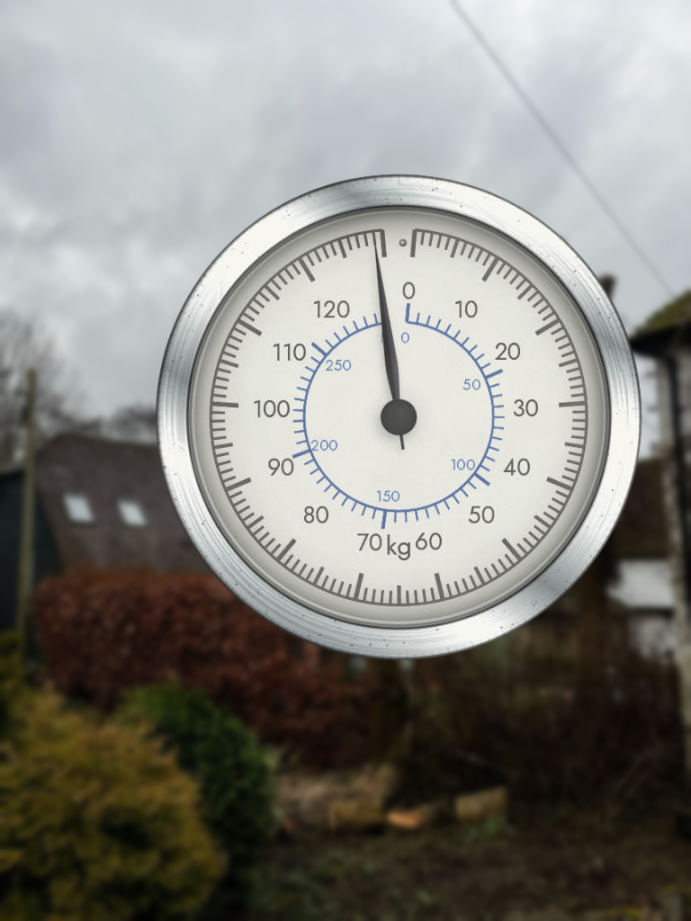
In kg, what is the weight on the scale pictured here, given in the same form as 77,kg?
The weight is 129,kg
